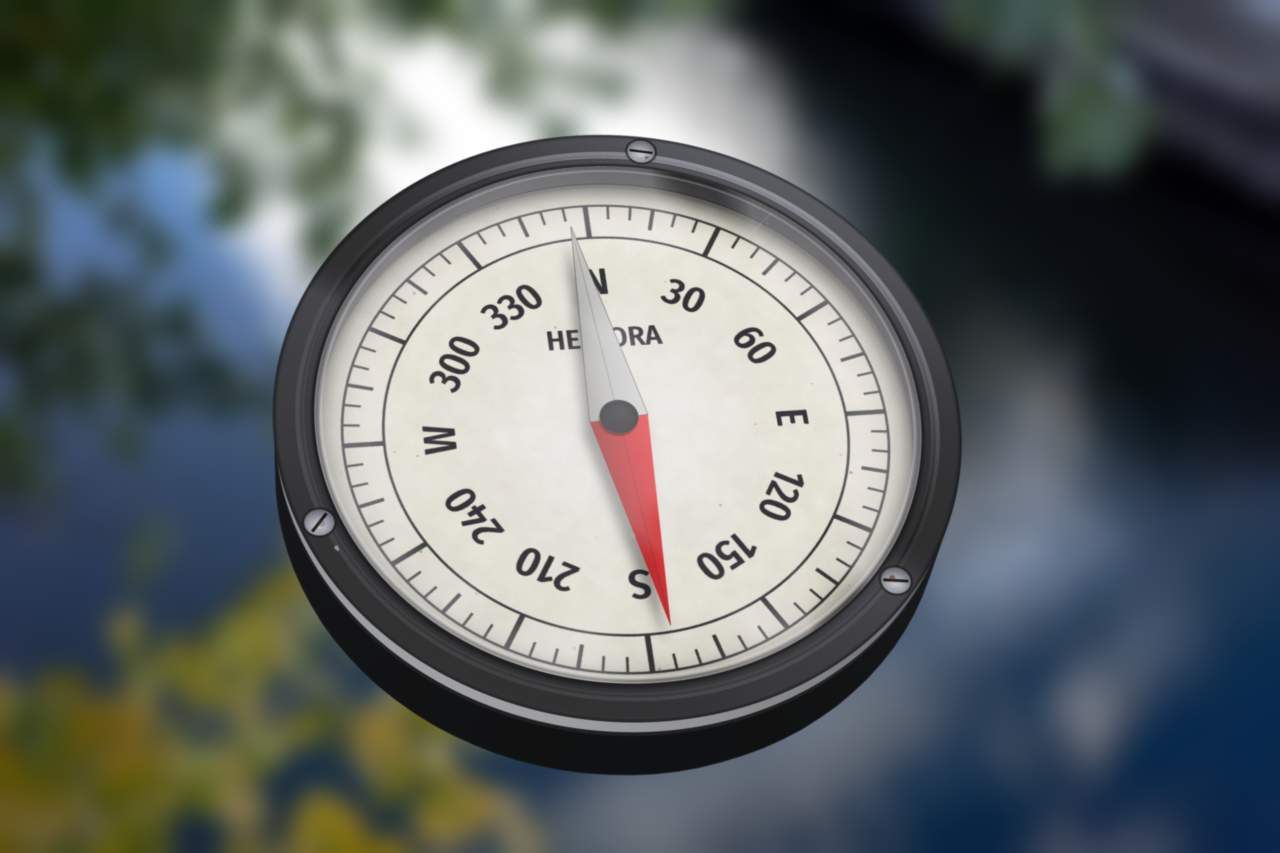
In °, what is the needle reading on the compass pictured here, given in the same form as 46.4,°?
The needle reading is 175,°
